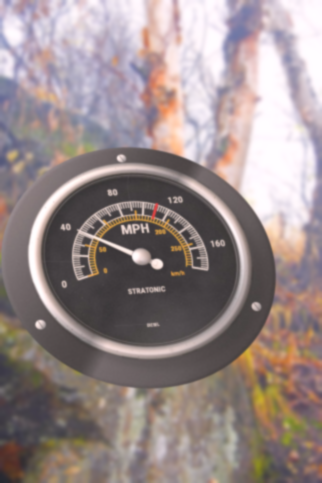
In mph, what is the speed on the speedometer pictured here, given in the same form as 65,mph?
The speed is 40,mph
